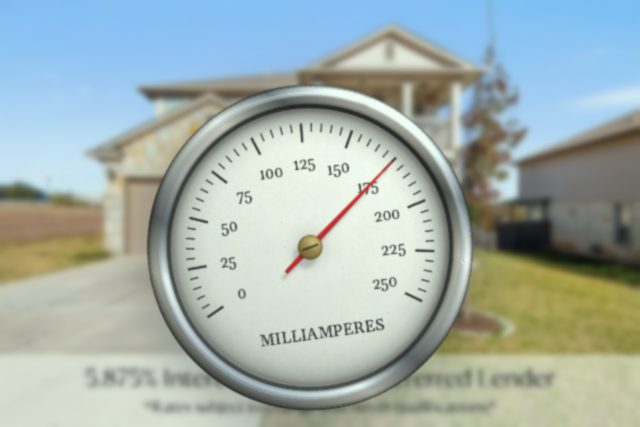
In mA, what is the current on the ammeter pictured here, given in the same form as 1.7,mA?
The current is 175,mA
